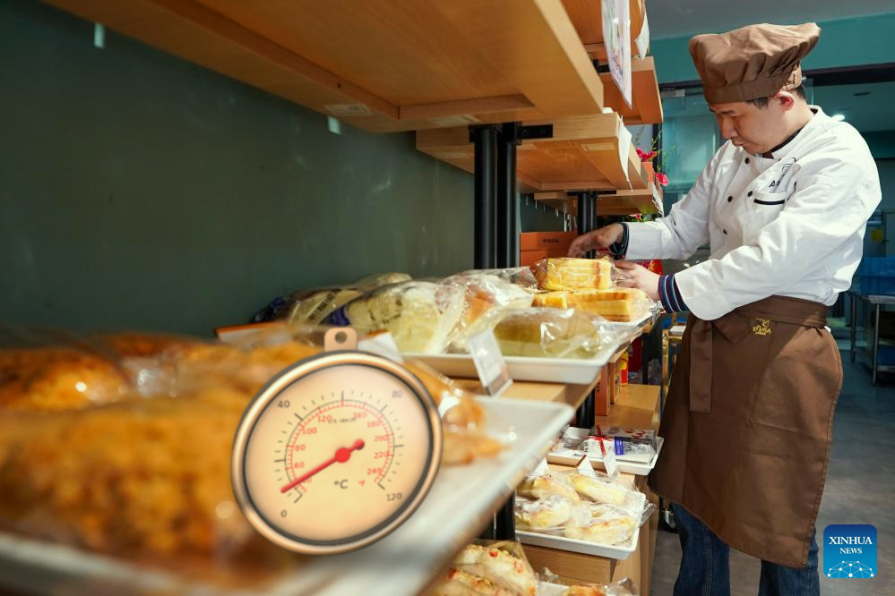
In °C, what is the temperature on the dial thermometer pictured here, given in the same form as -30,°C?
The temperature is 8,°C
